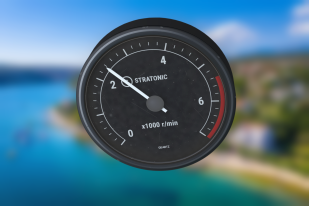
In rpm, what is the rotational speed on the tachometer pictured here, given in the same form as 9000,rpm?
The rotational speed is 2400,rpm
